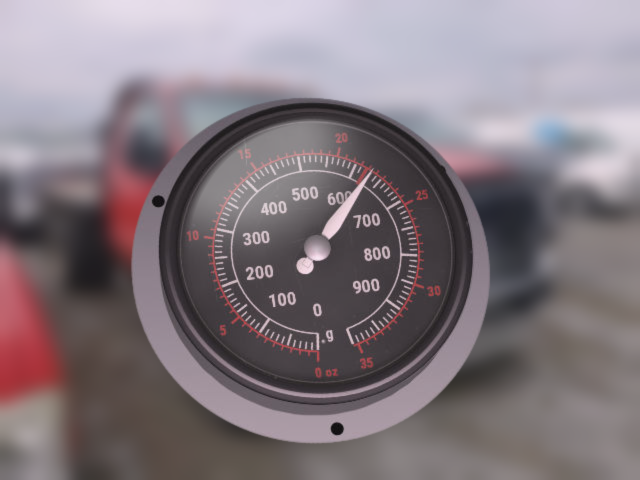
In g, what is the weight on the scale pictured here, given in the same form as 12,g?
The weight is 630,g
